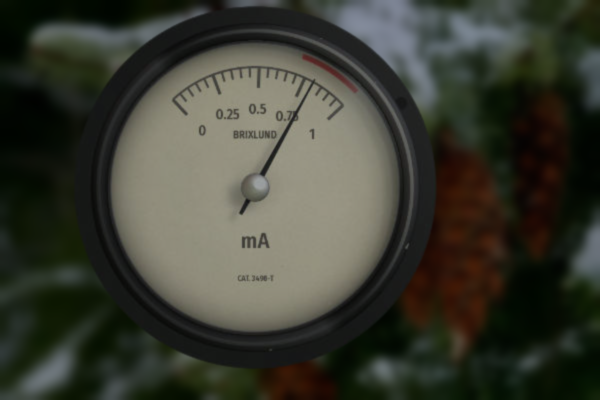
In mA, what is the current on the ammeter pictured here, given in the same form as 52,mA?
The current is 0.8,mA
